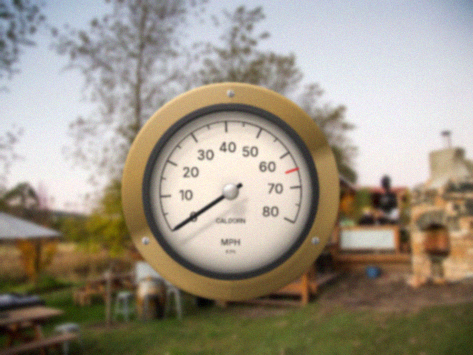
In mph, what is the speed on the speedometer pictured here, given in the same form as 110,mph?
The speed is 0,mph
